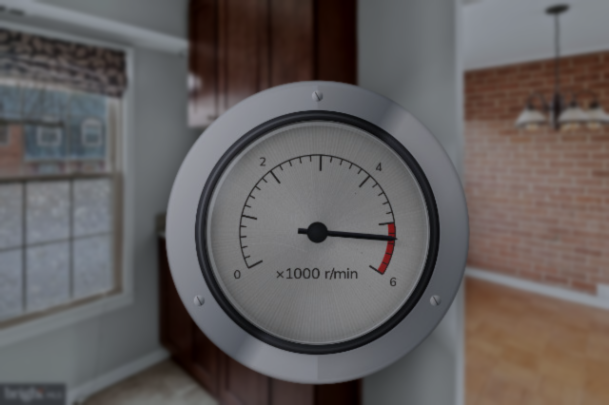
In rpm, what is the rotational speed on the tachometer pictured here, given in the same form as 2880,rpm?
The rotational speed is 5300,rpm
